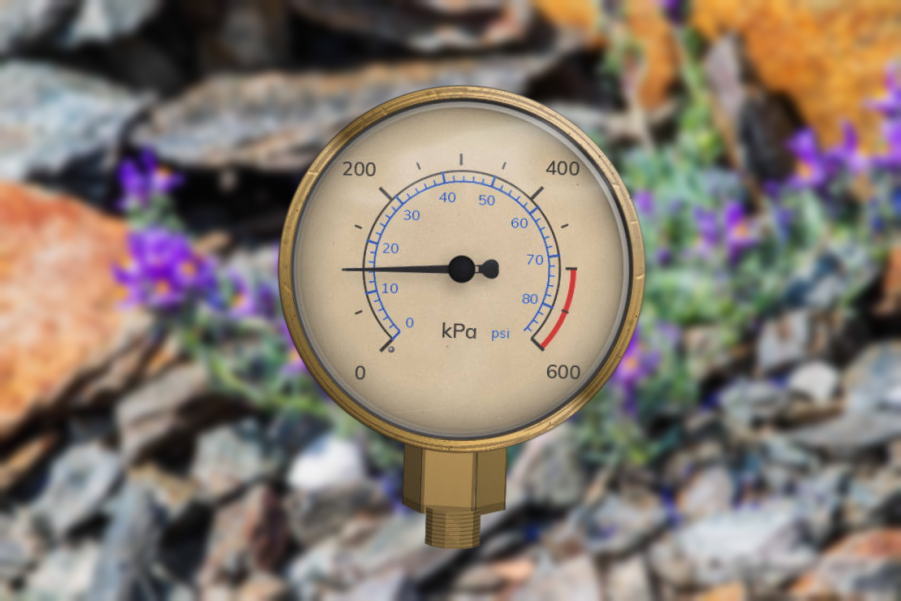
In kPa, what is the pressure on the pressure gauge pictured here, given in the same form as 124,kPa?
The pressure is 100,kPa
